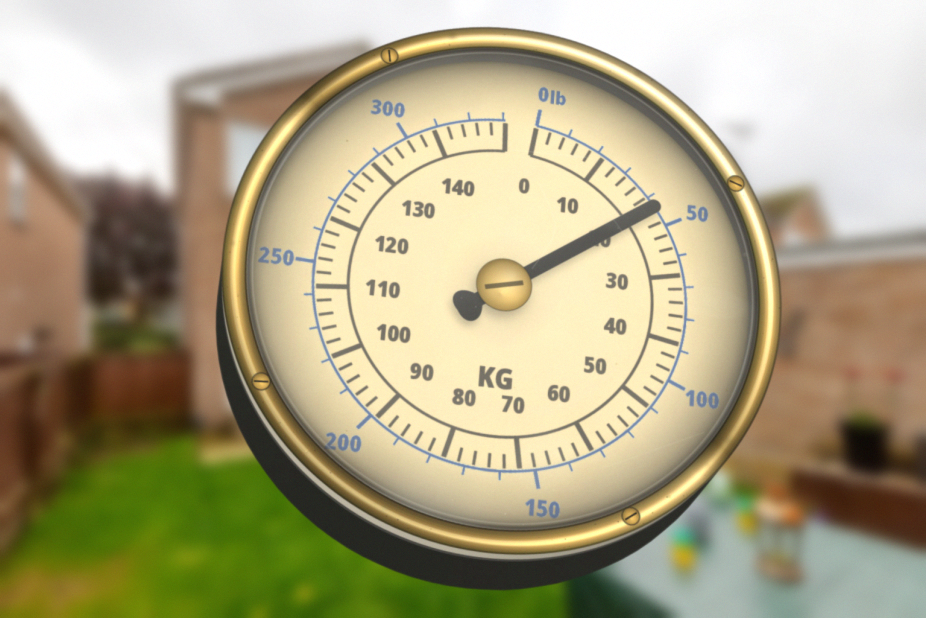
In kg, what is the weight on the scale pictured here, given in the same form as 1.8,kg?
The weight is 20,kg
